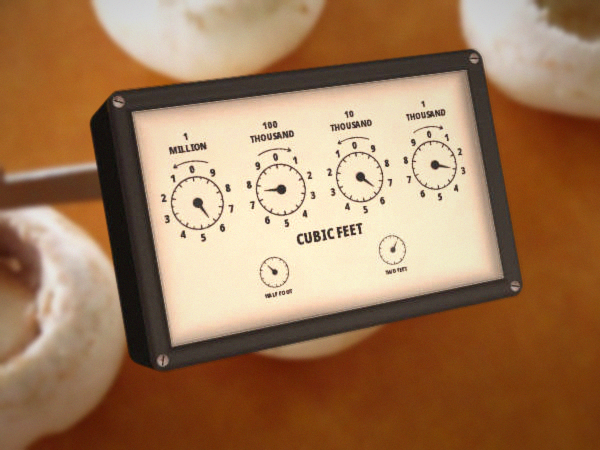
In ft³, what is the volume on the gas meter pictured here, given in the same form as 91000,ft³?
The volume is 576300,ft³
